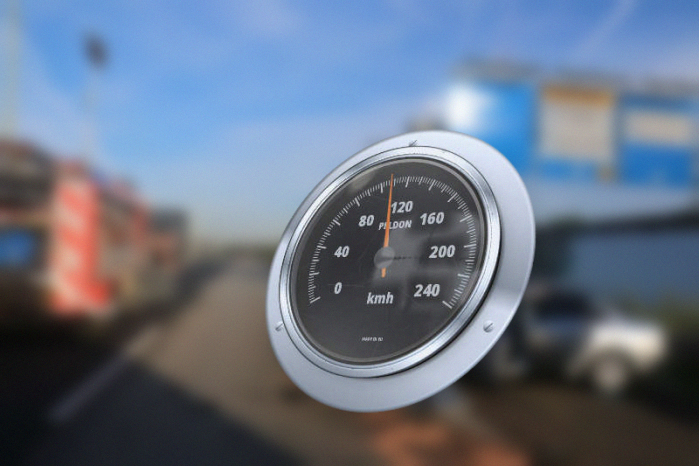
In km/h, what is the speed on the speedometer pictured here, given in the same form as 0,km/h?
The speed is 110,km/h
